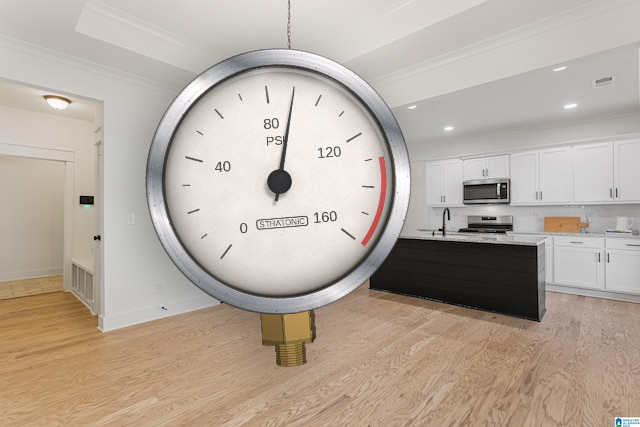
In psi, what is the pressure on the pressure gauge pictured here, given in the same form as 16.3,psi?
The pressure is 90,psi
